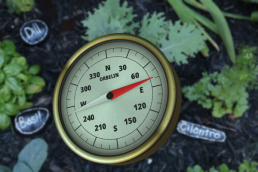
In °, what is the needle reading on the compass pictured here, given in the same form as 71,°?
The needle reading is 80,°
